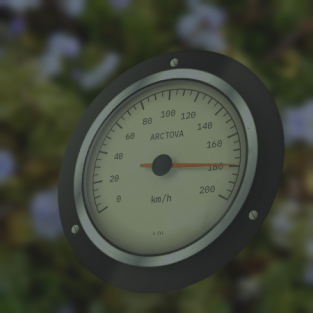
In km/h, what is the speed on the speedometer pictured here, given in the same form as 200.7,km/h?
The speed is 180,km/h
